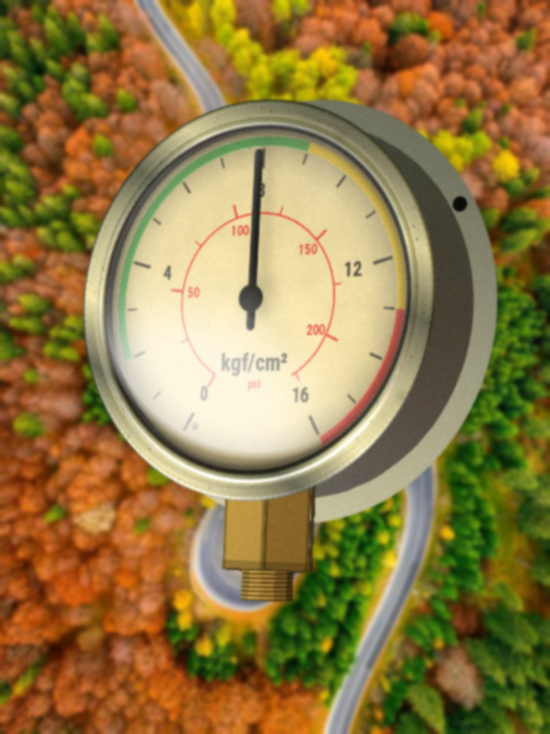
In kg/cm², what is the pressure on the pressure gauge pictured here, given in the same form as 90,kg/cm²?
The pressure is 8,kg/cm²
